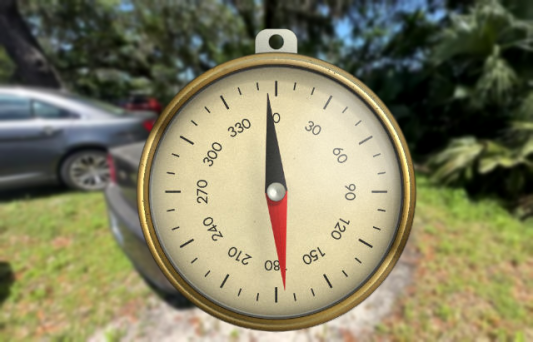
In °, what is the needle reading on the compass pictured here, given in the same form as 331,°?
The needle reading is 175,°
